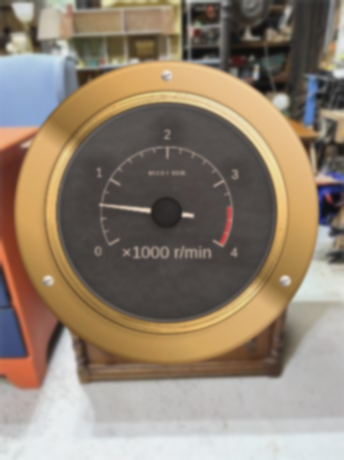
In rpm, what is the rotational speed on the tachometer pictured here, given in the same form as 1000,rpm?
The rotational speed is 600,rpm
